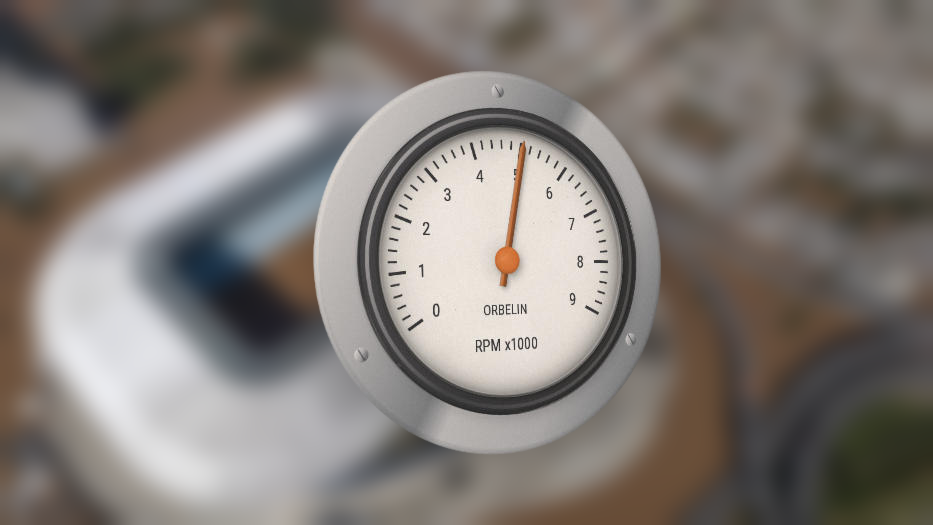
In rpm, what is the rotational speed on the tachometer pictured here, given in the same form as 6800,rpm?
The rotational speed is 5000,rpm
